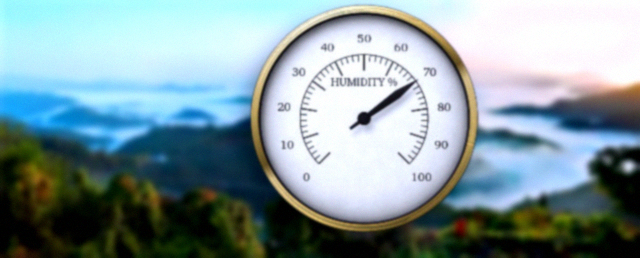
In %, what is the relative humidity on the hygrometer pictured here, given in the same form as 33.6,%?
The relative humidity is 70,%
